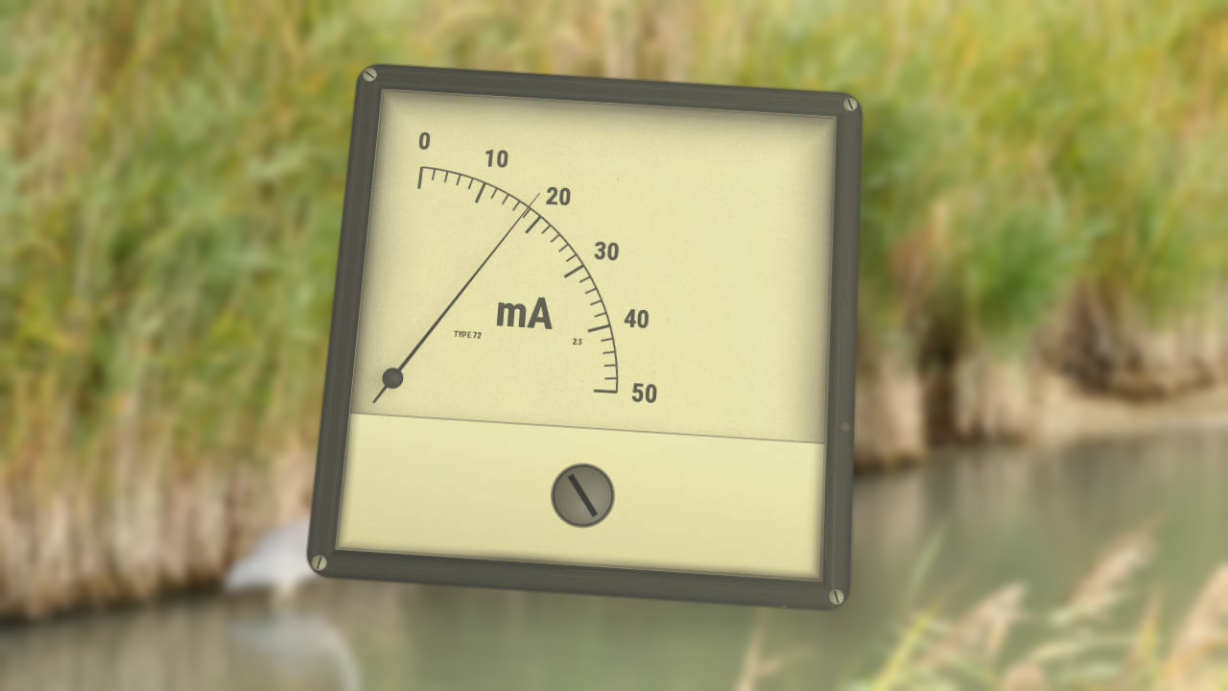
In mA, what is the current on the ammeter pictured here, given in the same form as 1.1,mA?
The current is 18,mA
